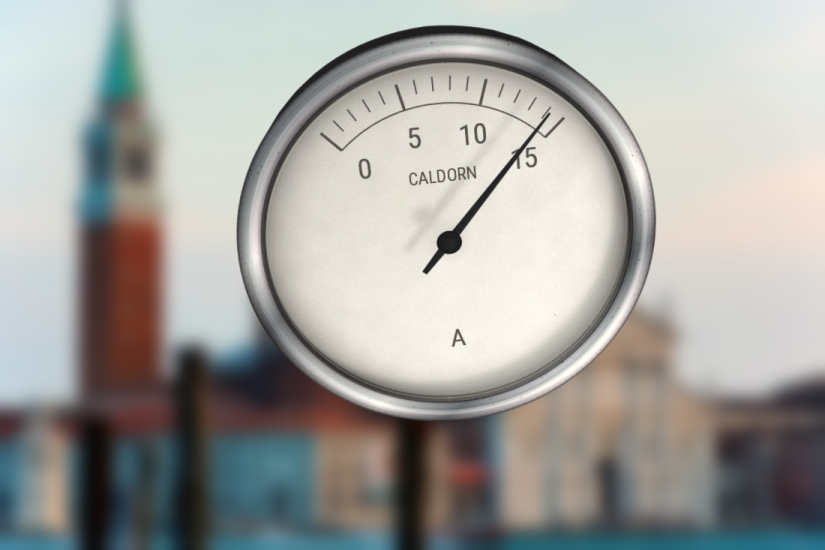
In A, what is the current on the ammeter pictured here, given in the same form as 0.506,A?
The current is 14,A
